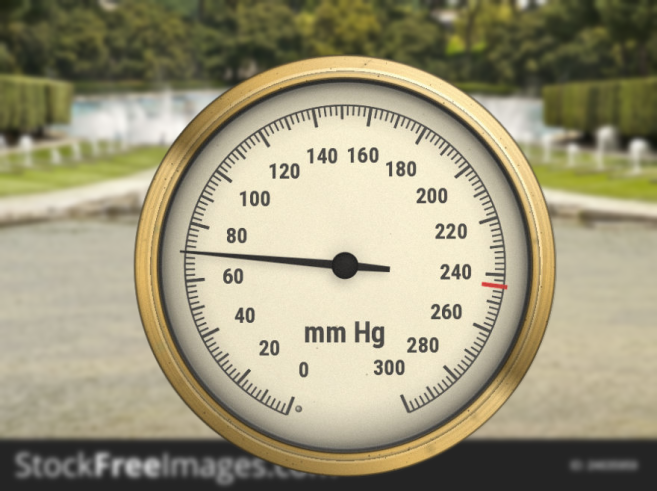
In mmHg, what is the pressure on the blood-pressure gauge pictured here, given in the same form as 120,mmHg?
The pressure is 70,mmHg
